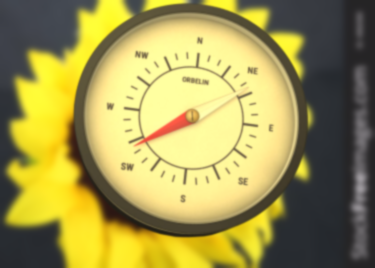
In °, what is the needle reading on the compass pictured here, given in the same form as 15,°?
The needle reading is 235,°
